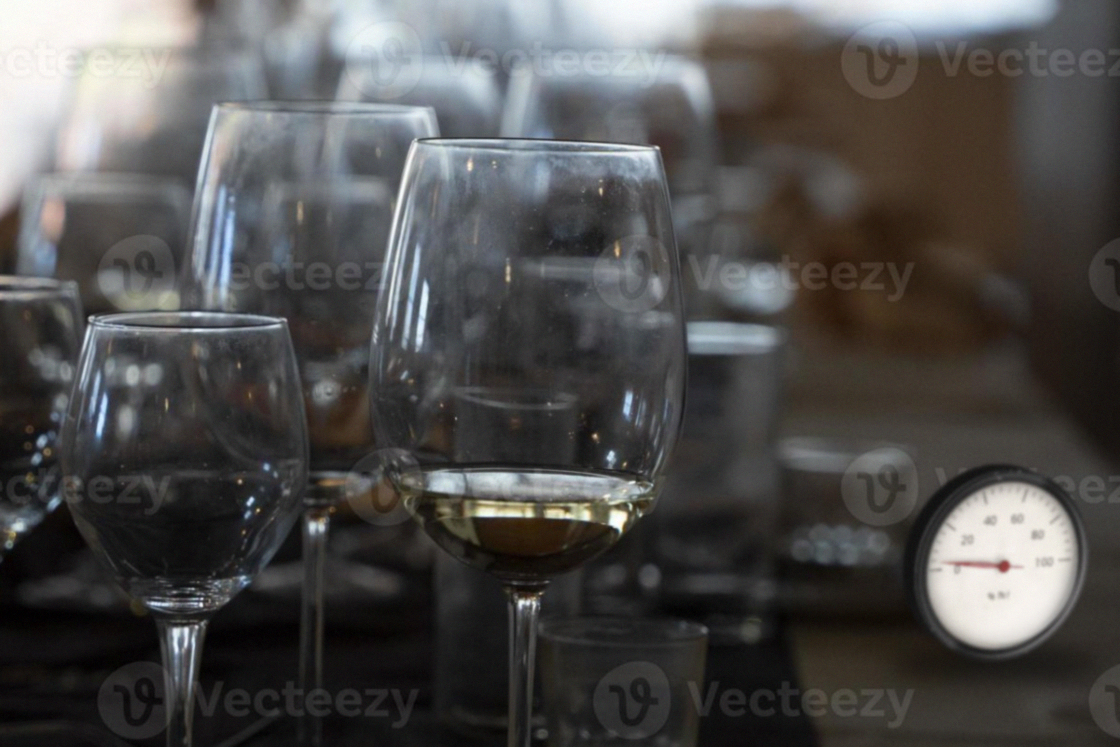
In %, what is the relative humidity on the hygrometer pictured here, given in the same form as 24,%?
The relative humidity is 4,%
